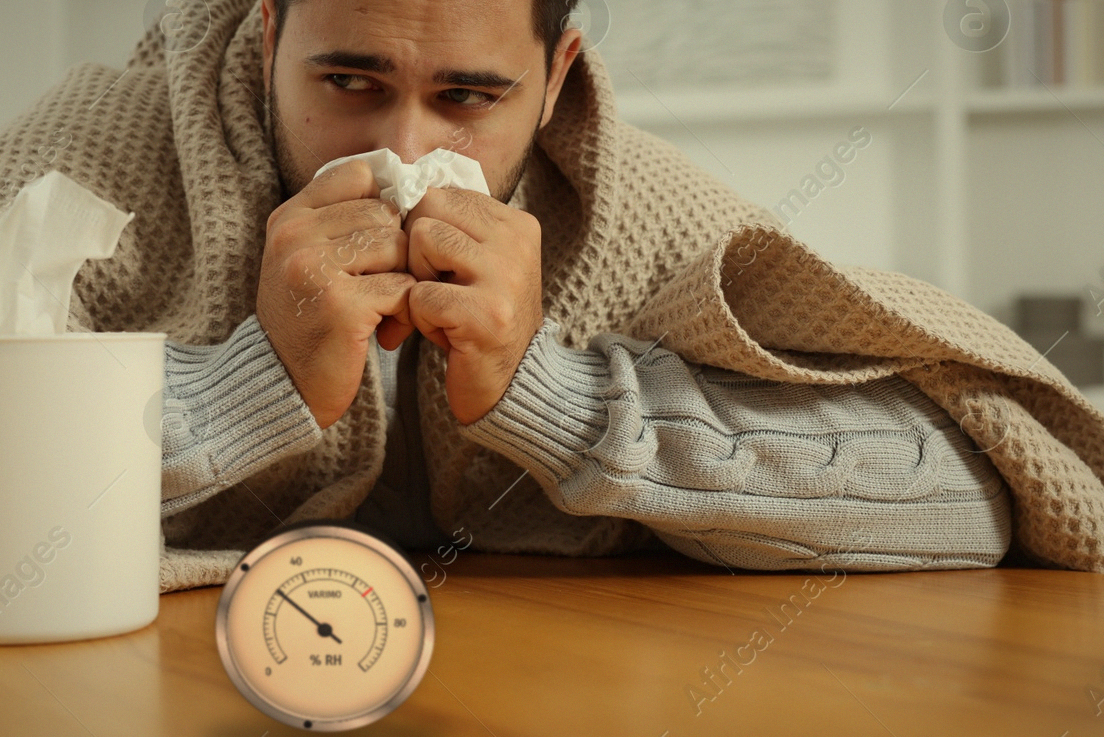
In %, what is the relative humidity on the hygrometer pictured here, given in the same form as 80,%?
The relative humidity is 30,%
